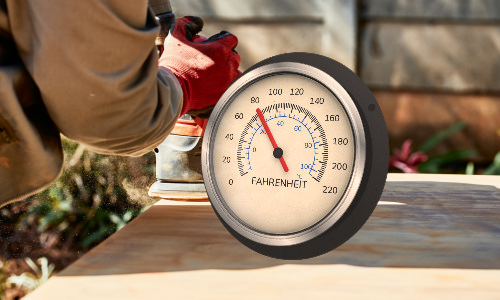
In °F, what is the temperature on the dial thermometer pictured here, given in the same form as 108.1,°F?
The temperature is 80,°F
